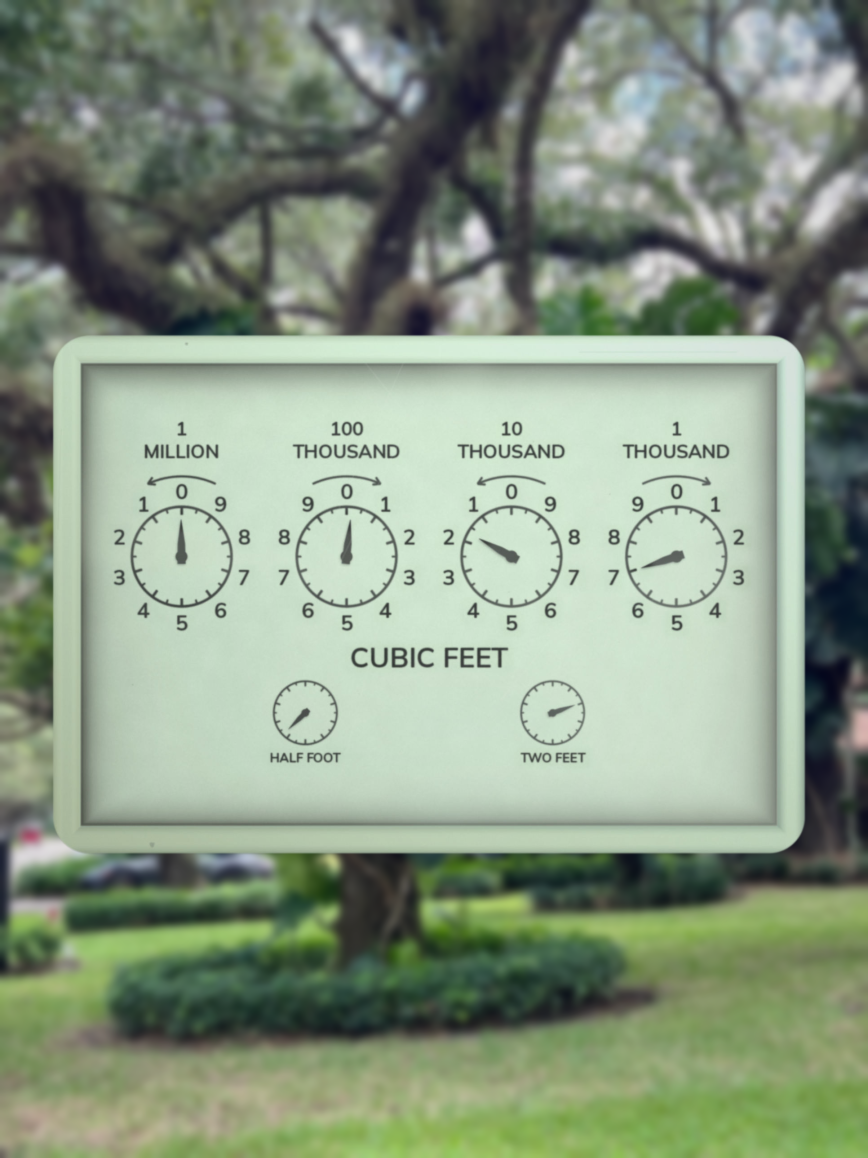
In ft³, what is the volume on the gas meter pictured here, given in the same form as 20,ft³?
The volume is 1700,ft³
